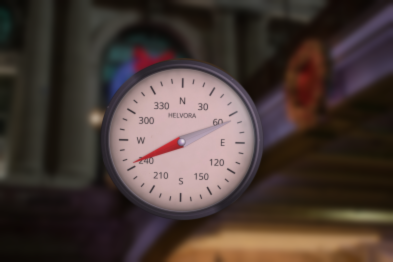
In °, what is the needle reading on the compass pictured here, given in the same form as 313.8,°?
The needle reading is 245,°
